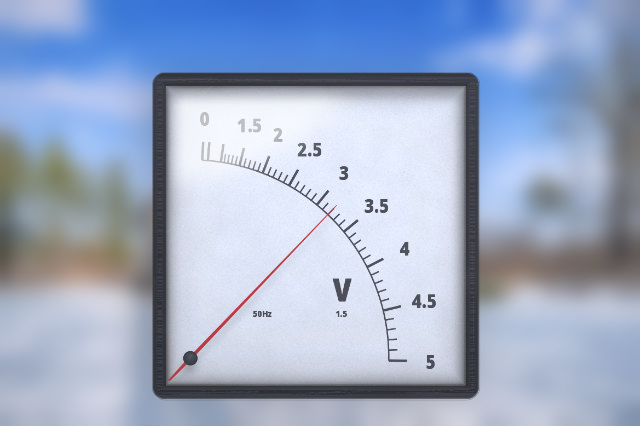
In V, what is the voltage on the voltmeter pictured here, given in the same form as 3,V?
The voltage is 3.2,V
